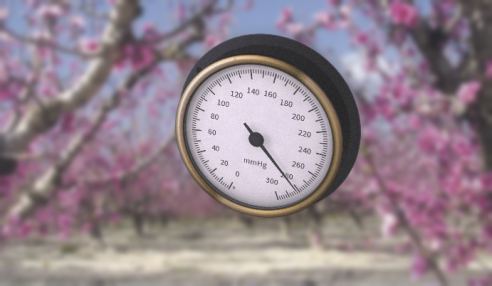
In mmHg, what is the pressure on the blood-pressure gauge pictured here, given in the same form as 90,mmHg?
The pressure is 280,mmHg
